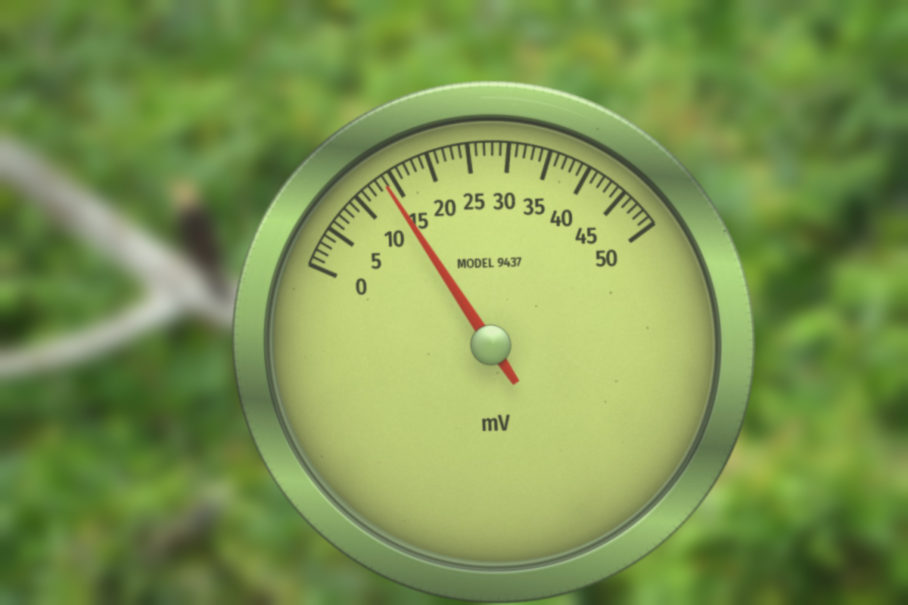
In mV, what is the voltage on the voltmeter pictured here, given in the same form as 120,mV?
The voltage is 14,mV
